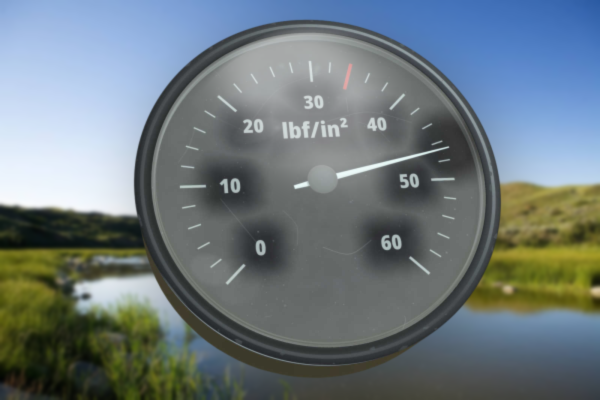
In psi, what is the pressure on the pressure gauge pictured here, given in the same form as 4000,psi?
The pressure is 47,psi
